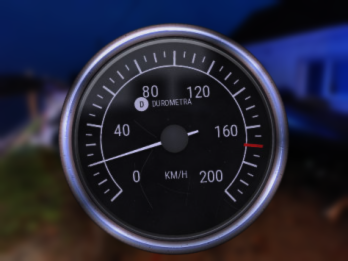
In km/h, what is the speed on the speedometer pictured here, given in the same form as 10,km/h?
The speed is 20,km/h
